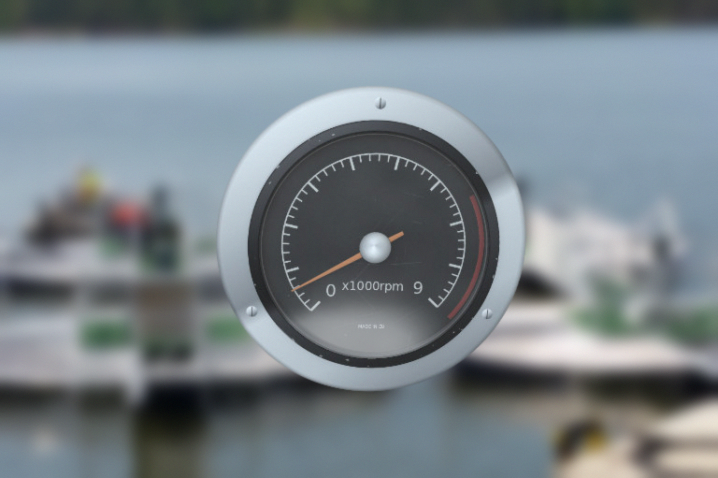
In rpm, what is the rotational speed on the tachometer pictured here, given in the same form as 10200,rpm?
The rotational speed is 600,rpm
